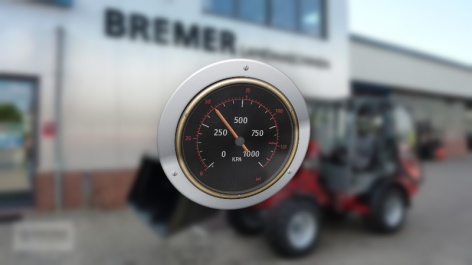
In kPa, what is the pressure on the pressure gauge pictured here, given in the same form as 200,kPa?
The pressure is 350,kPa
